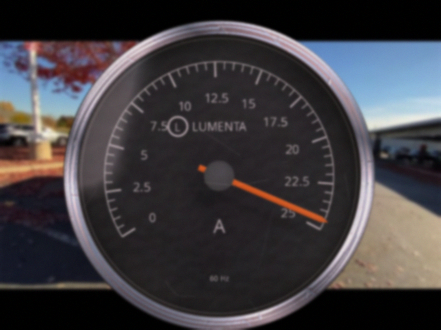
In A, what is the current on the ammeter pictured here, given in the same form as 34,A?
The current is 24.5,A
